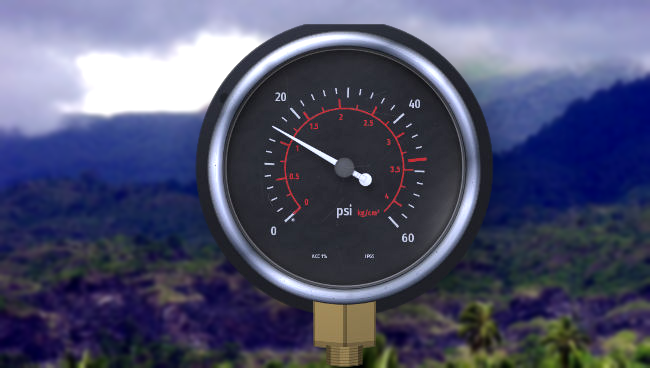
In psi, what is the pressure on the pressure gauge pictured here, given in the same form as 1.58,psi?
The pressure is 16,psi
